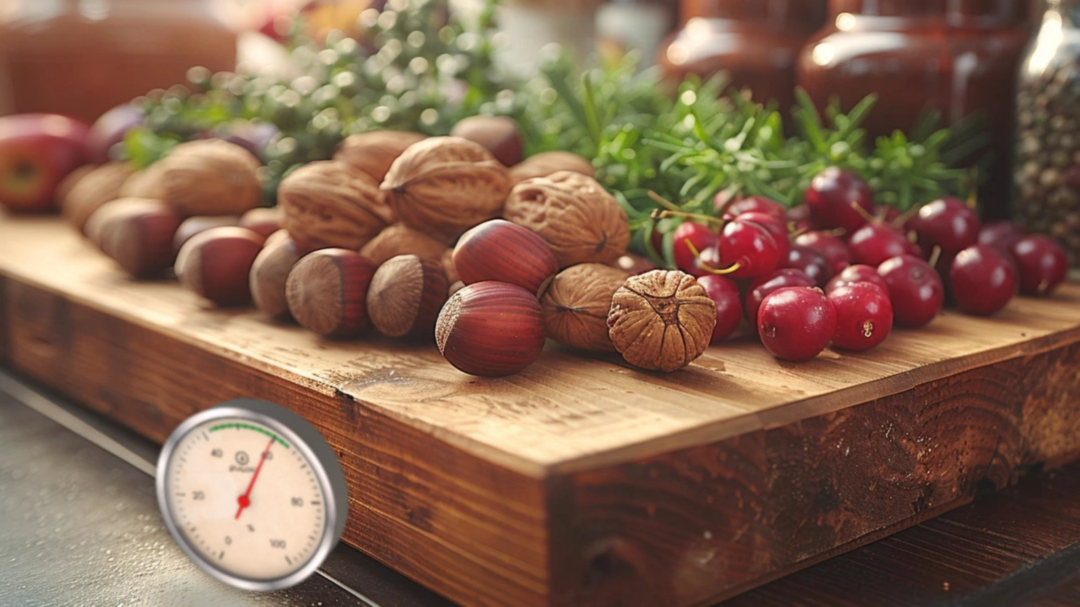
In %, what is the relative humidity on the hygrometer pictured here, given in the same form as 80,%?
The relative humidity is 60,%
